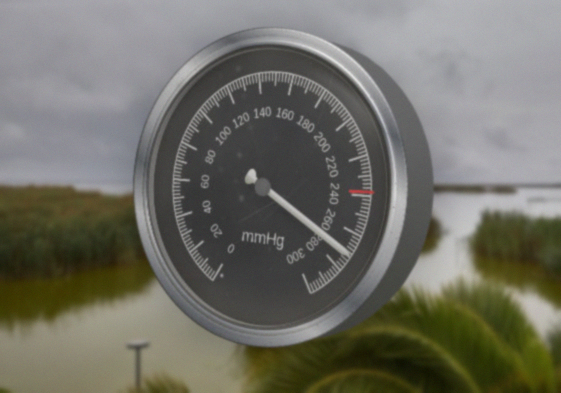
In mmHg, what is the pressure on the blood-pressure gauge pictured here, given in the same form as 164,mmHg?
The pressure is 270,mmHg
